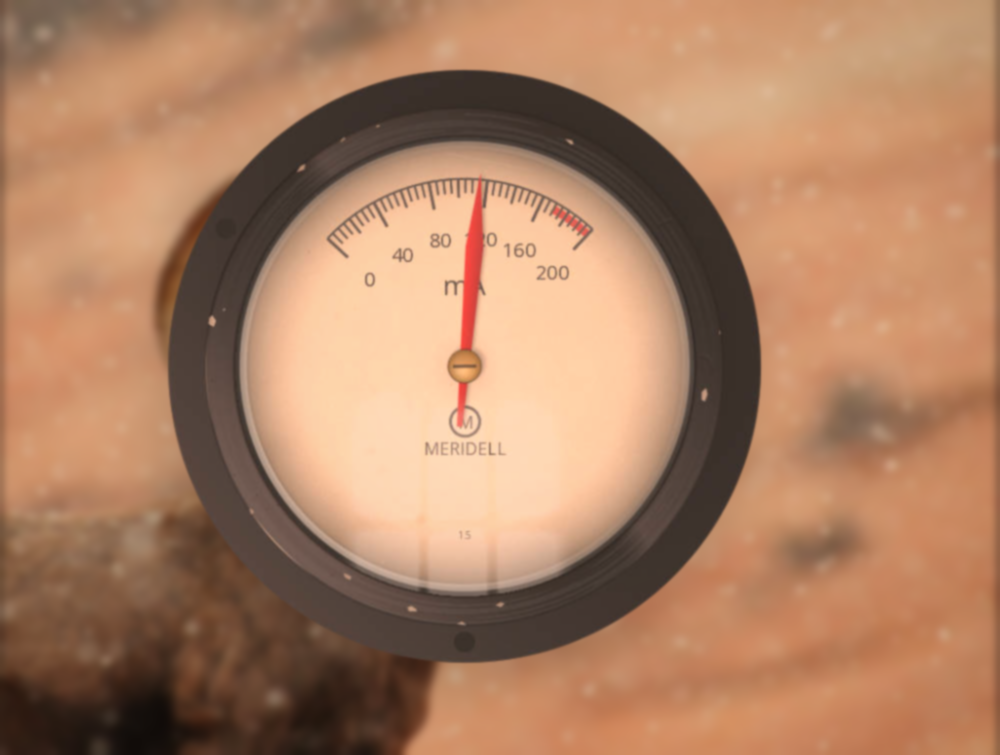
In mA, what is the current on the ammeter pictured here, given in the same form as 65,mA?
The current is 115,mA
